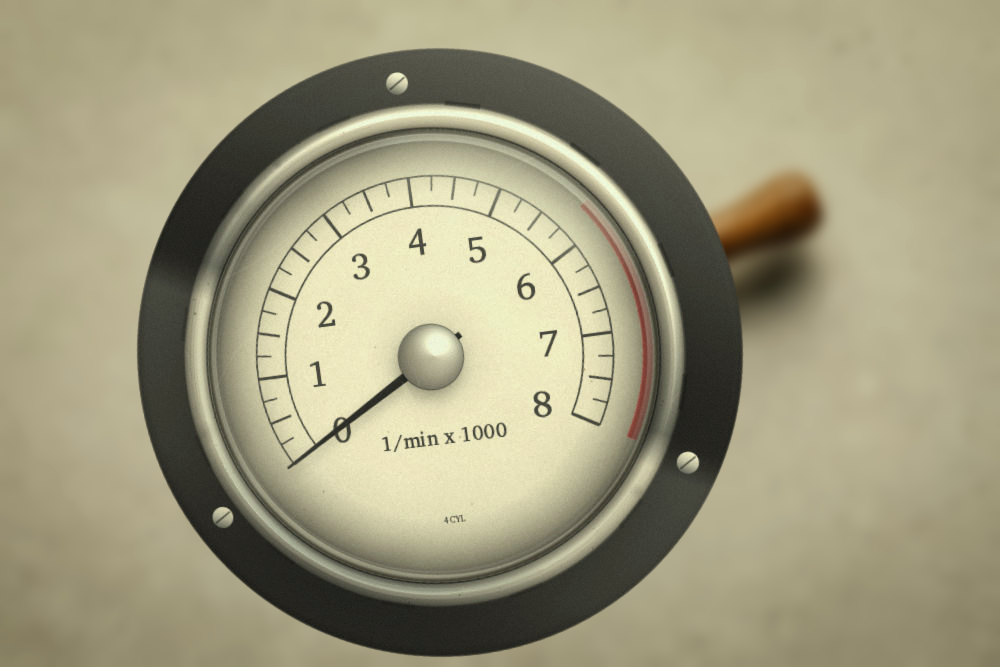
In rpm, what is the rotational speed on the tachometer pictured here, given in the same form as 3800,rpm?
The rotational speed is 0,rpm
